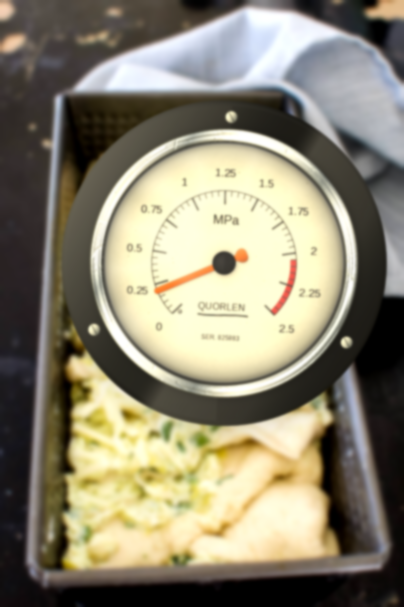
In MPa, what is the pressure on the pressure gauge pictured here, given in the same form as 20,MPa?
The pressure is 0.2,MPa
